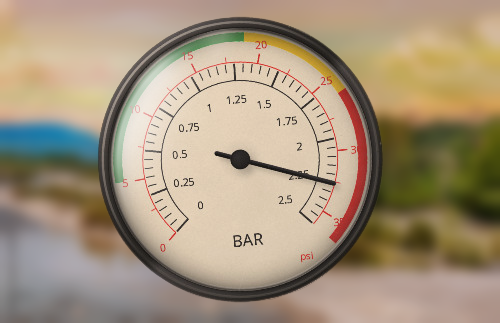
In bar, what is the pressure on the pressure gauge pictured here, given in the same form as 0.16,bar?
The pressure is 2.25,bar
